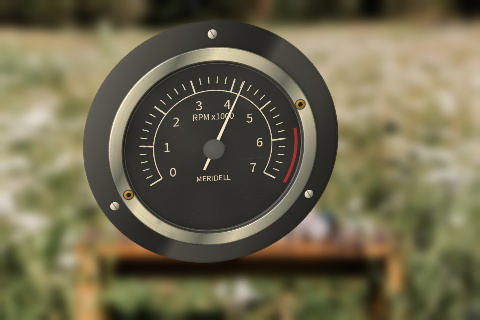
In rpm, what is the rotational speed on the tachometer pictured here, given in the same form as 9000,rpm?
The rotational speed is 4200,rpm
